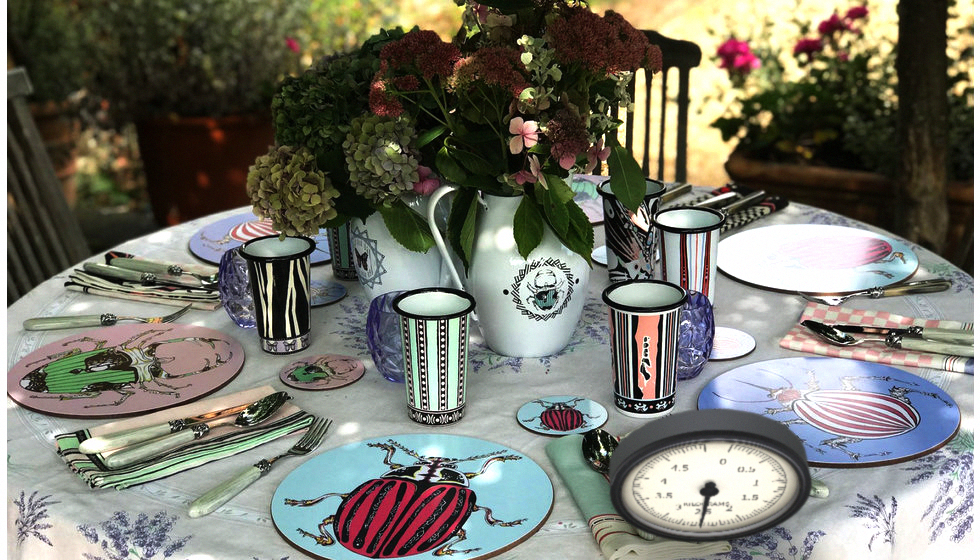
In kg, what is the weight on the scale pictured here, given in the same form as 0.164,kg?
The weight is 2.5,kg
